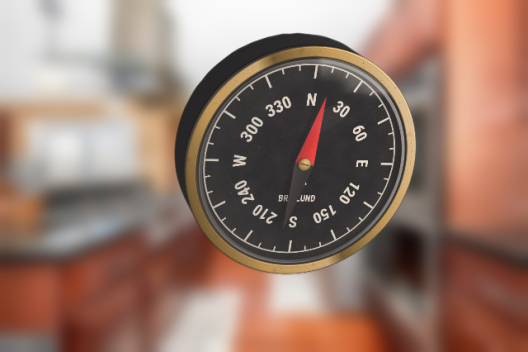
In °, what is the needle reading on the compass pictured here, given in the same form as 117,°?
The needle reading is 10,°
